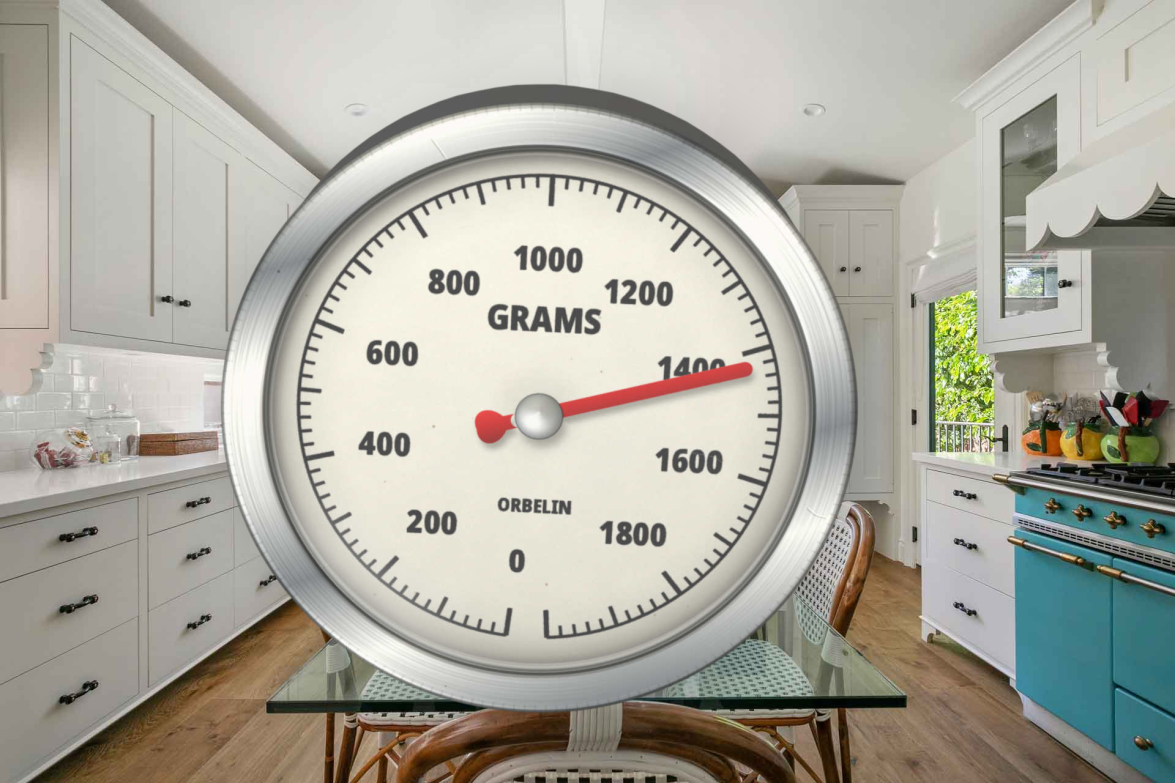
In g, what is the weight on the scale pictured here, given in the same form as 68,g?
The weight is 1420,g
